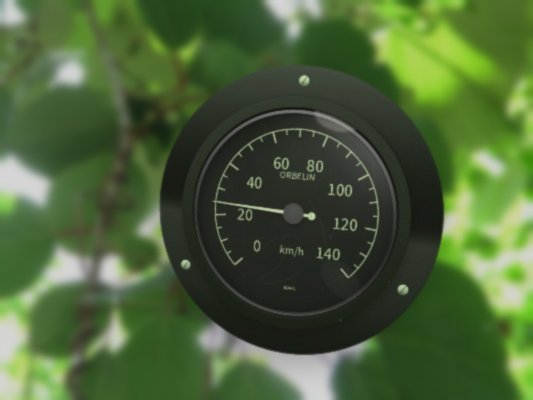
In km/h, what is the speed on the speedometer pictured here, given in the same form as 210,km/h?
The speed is 25,km/h
